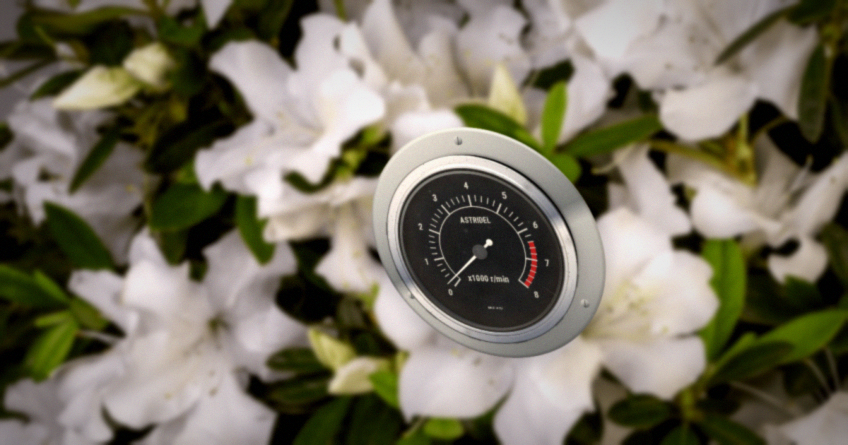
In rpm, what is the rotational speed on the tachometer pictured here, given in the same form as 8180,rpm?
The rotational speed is 200,rpm
